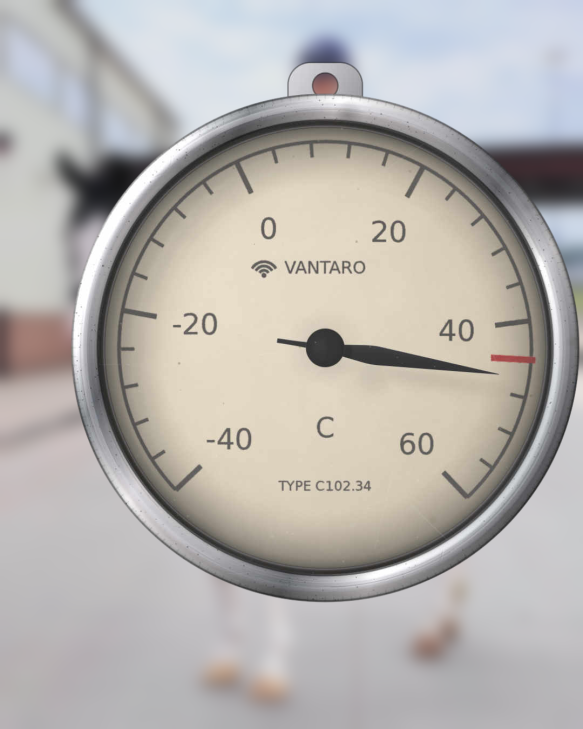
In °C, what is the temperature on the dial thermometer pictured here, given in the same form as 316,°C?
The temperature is 46,°C
